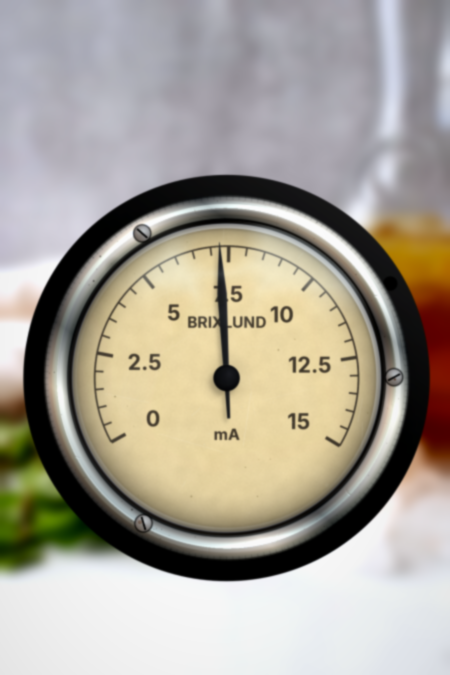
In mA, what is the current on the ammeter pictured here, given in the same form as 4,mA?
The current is 7.25,mA
